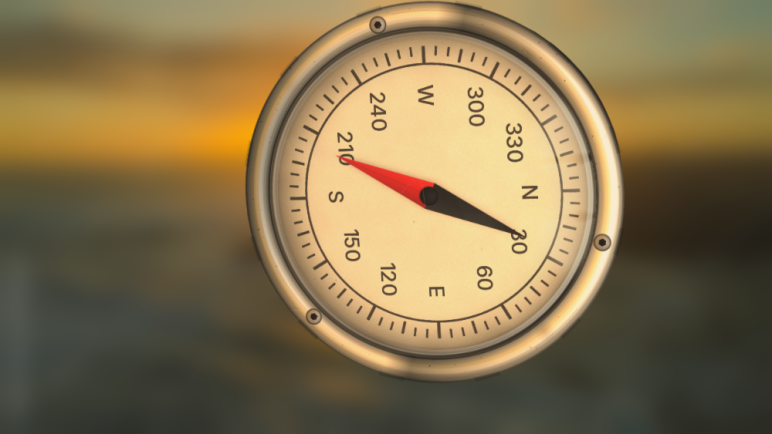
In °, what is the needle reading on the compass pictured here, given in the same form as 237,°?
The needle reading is 205,°
